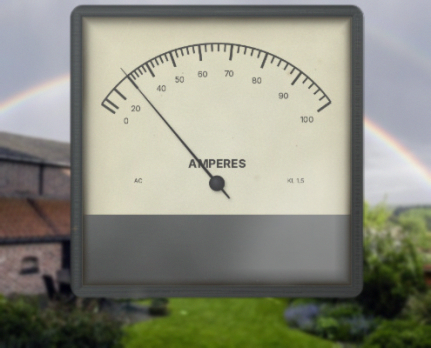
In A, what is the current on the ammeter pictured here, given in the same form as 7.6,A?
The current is 30,A
